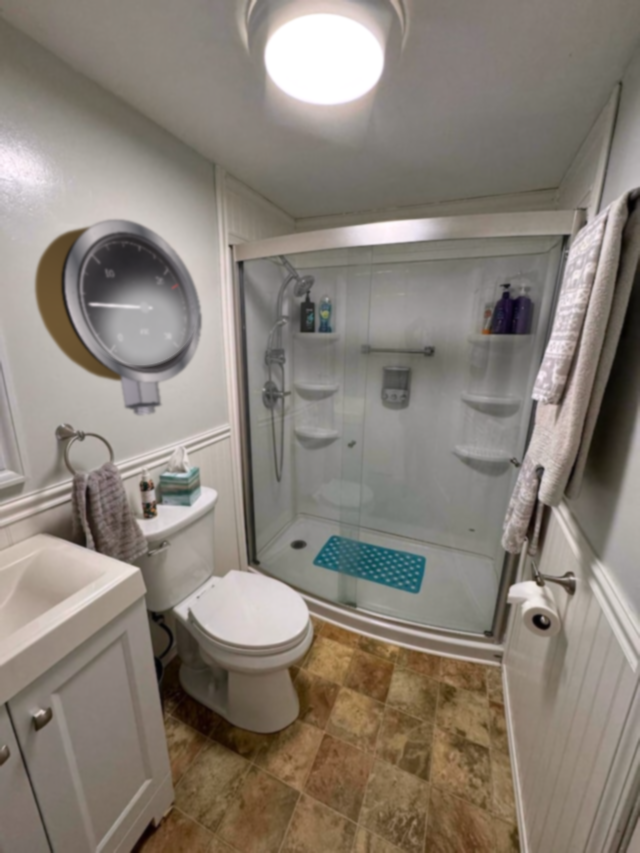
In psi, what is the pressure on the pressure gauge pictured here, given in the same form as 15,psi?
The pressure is 5,psi
